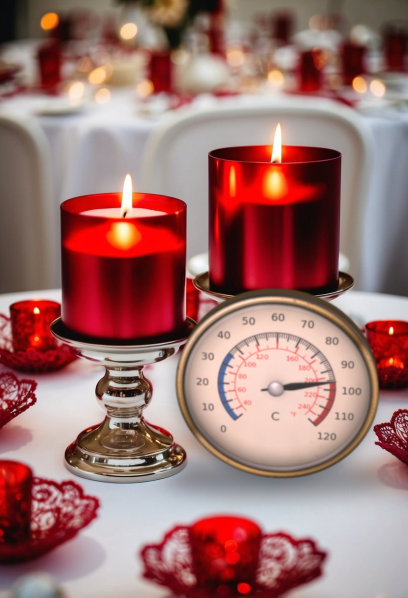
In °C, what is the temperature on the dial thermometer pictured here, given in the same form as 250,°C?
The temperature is 95,°C
